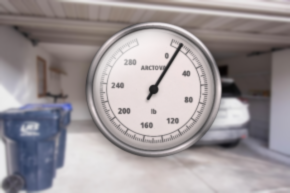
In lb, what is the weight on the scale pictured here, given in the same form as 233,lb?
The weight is 10,lb
